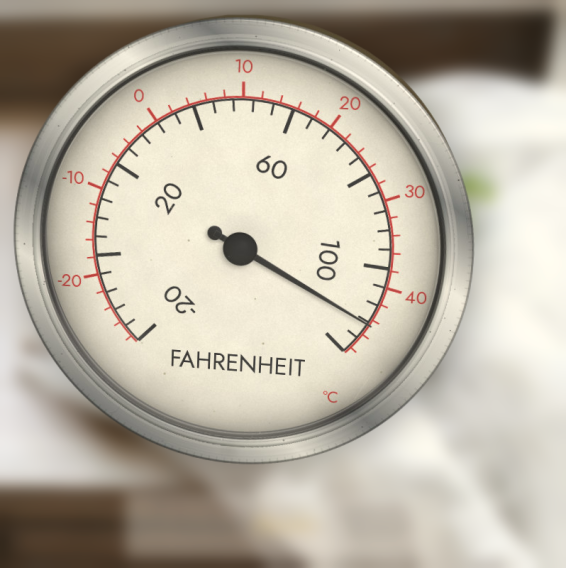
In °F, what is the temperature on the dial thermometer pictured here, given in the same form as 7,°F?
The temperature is 112,°F
